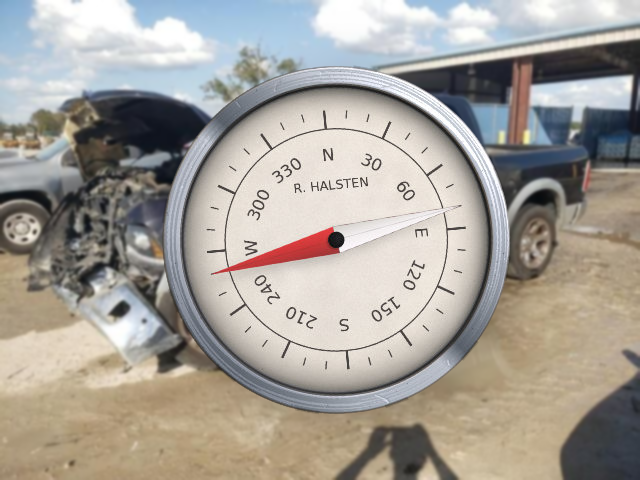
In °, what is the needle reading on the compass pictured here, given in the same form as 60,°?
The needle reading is 260,°
